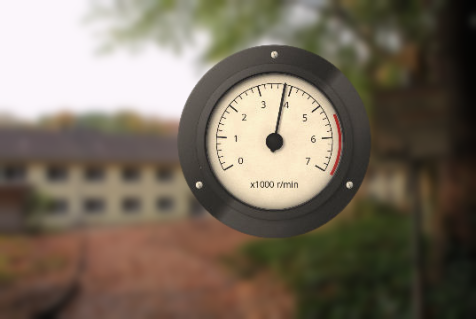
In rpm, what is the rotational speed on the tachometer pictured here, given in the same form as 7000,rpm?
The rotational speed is 3800,rpm
